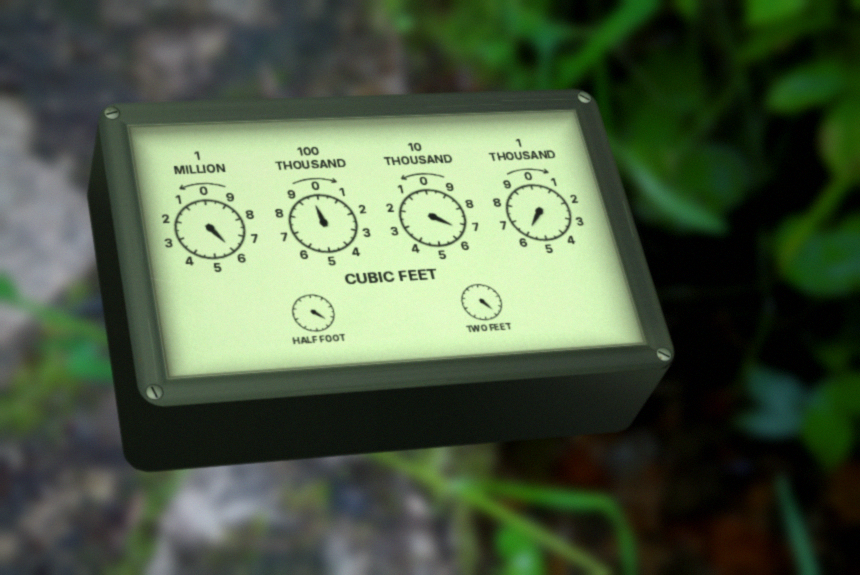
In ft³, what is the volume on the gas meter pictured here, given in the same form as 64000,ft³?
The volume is 596600,ft³
